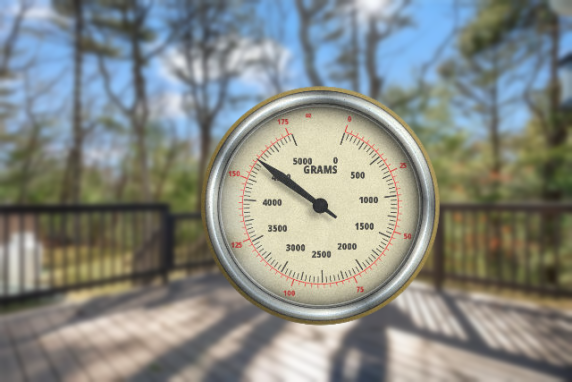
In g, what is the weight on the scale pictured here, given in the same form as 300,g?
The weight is 4500,g
